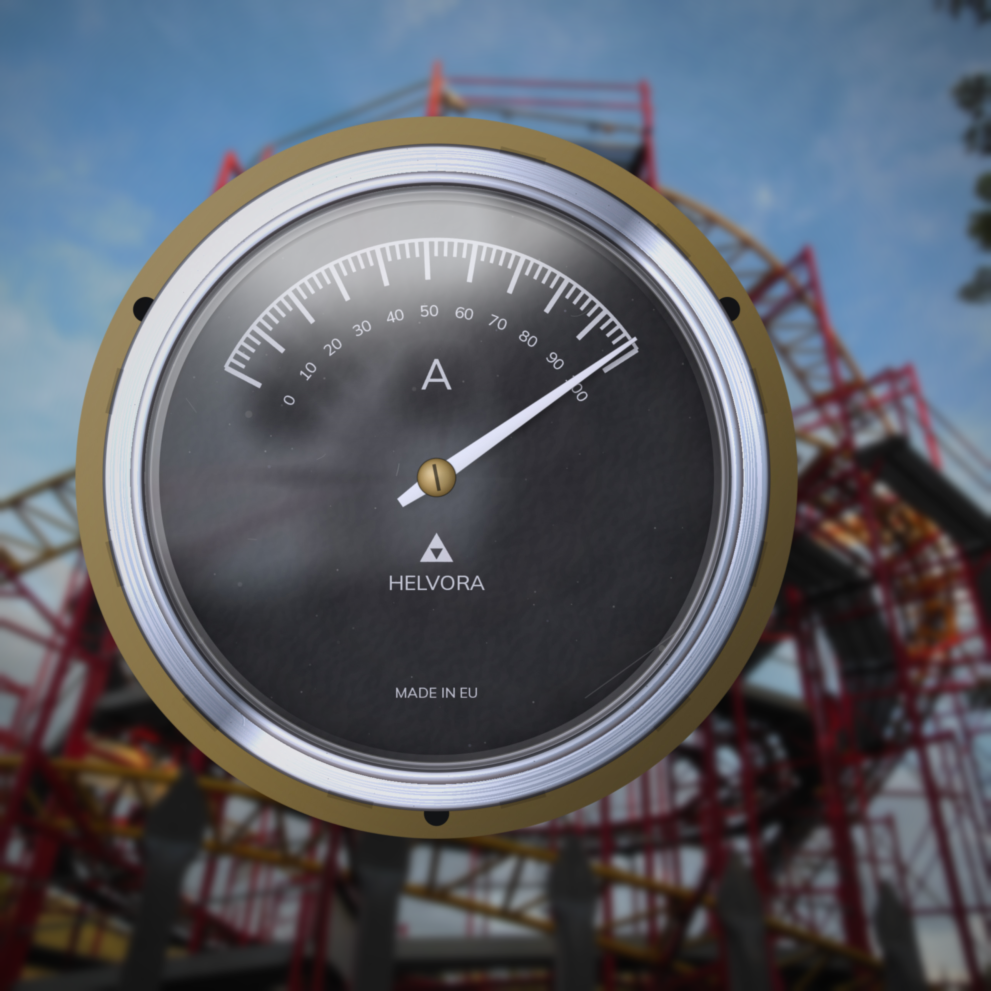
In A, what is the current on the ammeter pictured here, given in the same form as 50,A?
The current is 98,A
